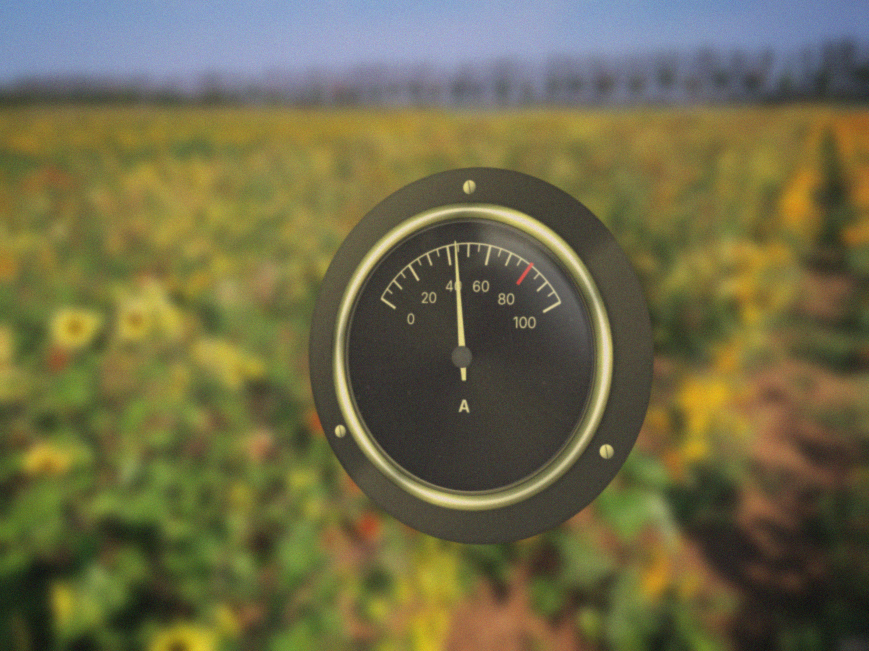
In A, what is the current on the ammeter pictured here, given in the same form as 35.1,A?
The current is 45,A
